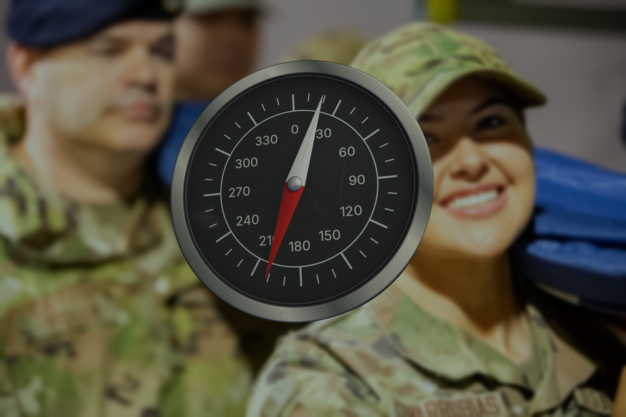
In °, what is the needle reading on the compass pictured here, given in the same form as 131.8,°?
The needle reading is 200,°
